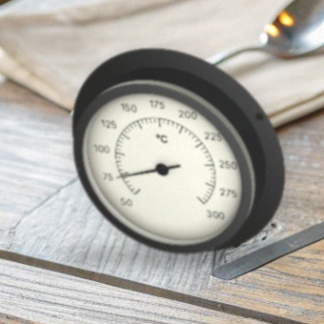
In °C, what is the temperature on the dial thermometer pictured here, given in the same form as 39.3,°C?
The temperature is 75,°C
